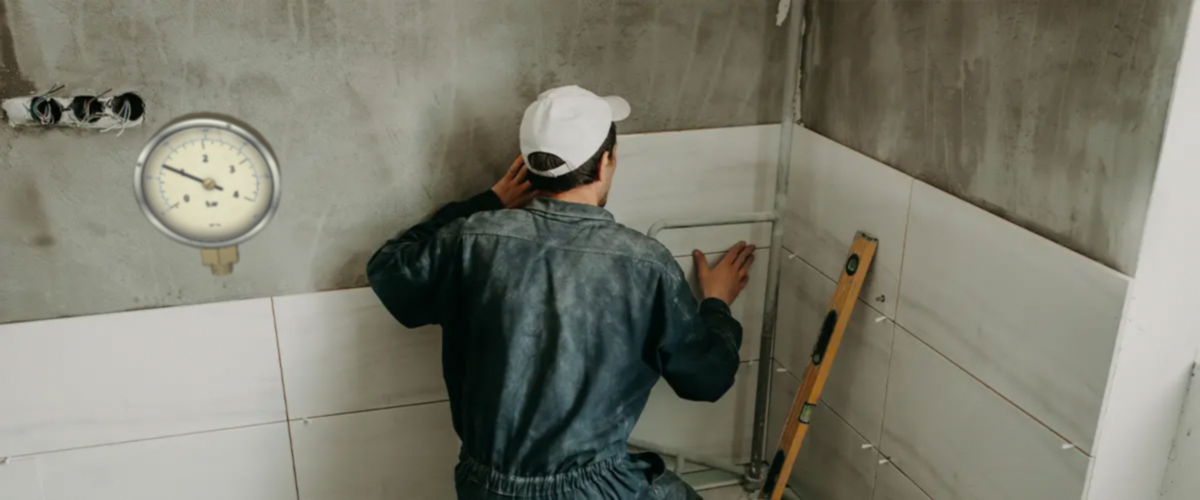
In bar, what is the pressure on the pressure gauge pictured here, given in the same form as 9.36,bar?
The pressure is 1,bar
